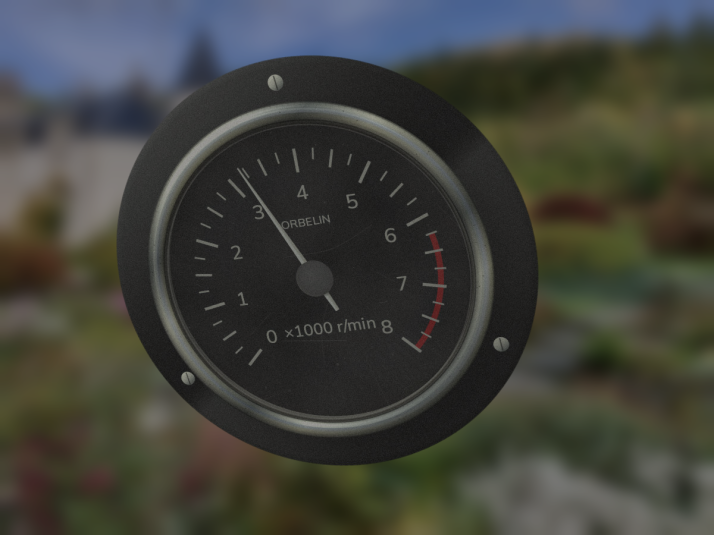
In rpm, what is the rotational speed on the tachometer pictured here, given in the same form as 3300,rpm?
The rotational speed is 3250,rpm
